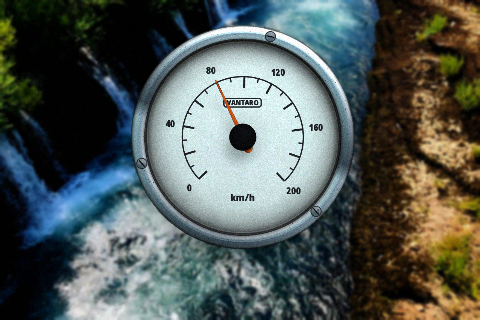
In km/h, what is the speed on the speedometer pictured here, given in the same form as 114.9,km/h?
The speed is 80,km/h
